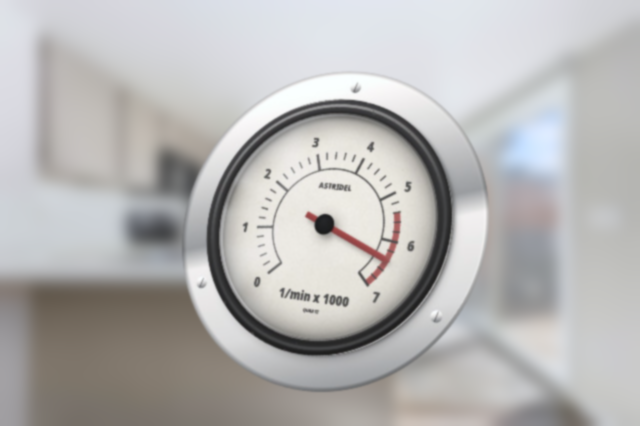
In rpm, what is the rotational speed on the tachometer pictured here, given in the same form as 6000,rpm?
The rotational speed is 6400,rpm
